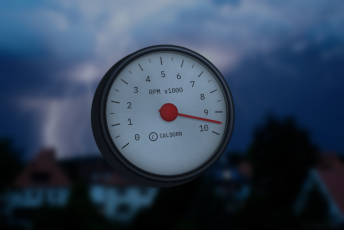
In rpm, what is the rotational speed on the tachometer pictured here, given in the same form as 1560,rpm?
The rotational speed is 9500,rpm
